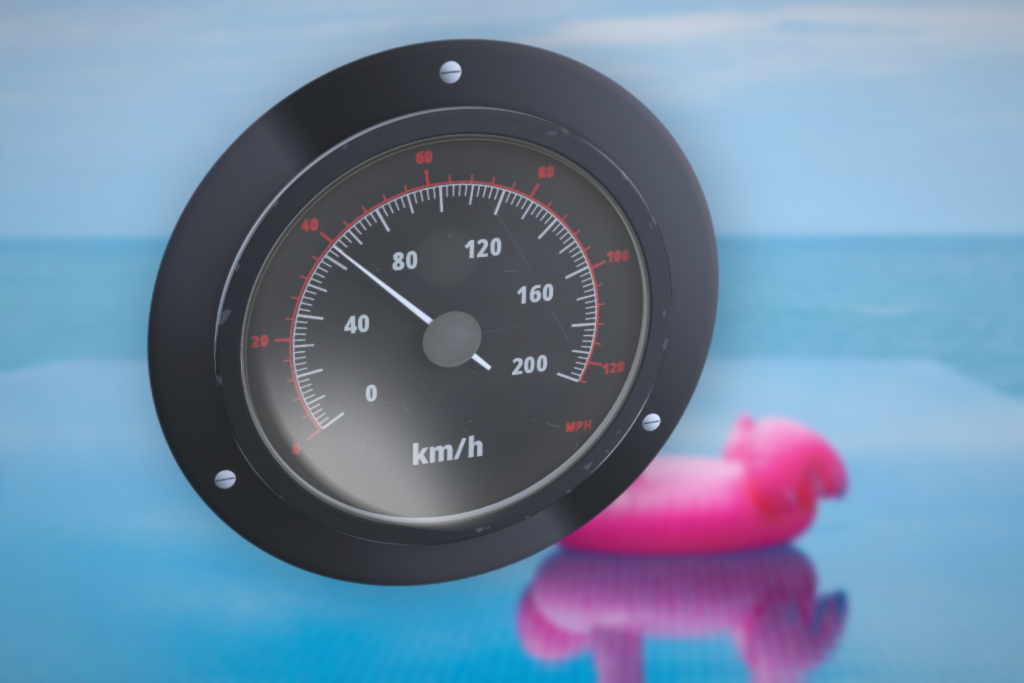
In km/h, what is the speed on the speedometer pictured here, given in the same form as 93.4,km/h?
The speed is 64,km/h
